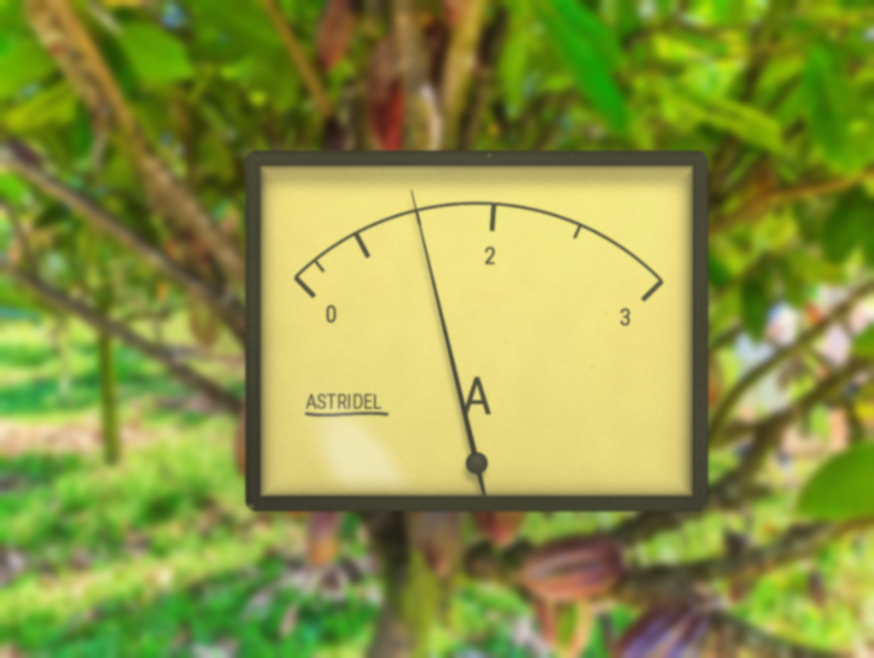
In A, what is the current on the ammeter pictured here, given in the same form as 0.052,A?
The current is 1.5,A
